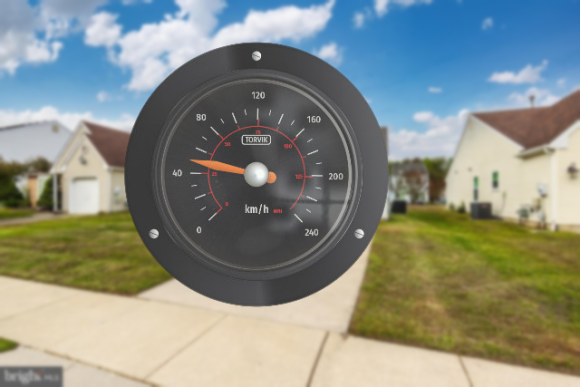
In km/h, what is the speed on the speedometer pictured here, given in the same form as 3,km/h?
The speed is 50,km/h
